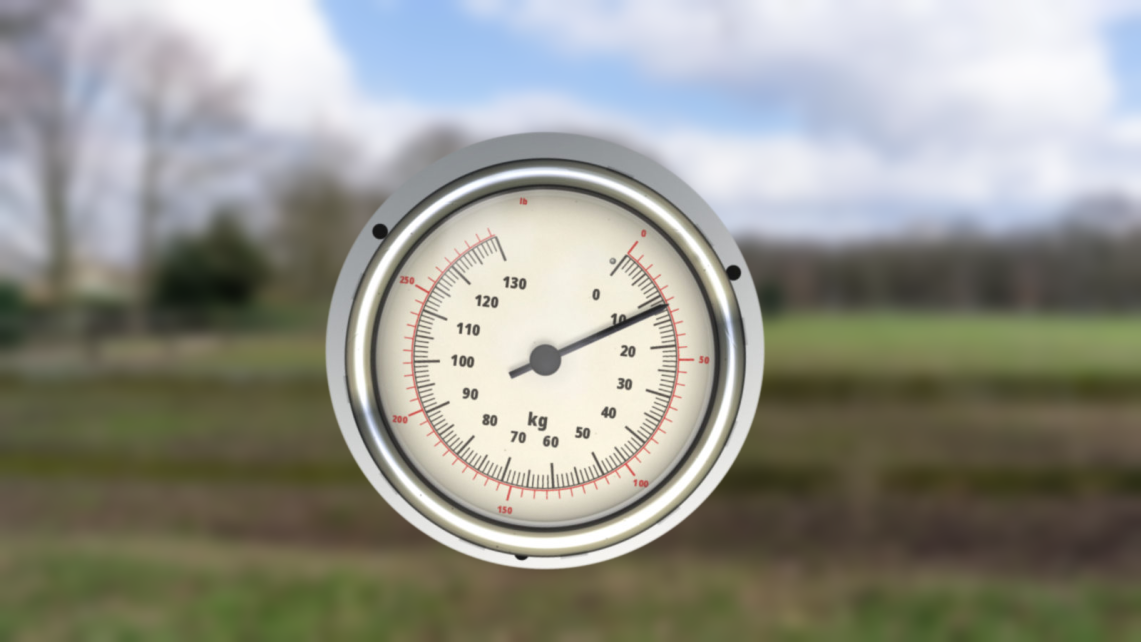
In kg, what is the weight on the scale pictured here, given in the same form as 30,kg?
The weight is 12,kg
